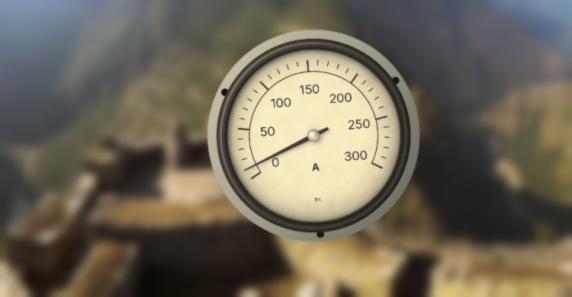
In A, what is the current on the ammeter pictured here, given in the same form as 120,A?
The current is 10,A
